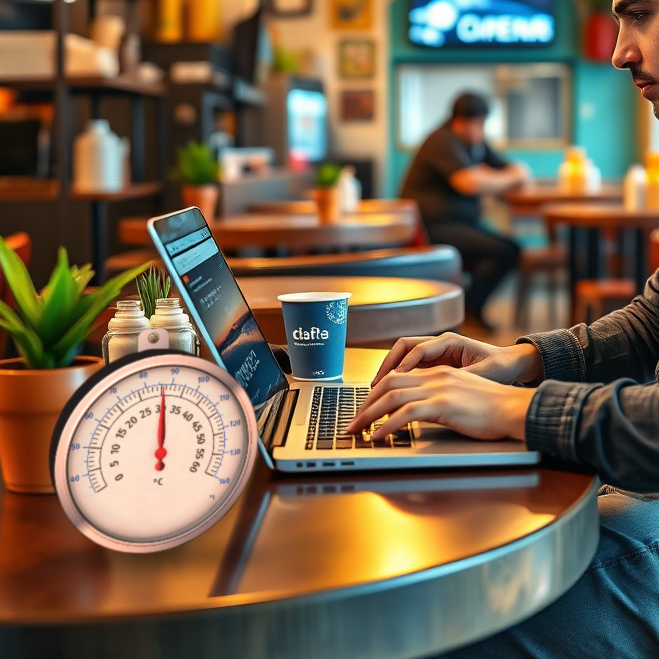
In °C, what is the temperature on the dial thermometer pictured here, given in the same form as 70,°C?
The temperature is 30,°C
